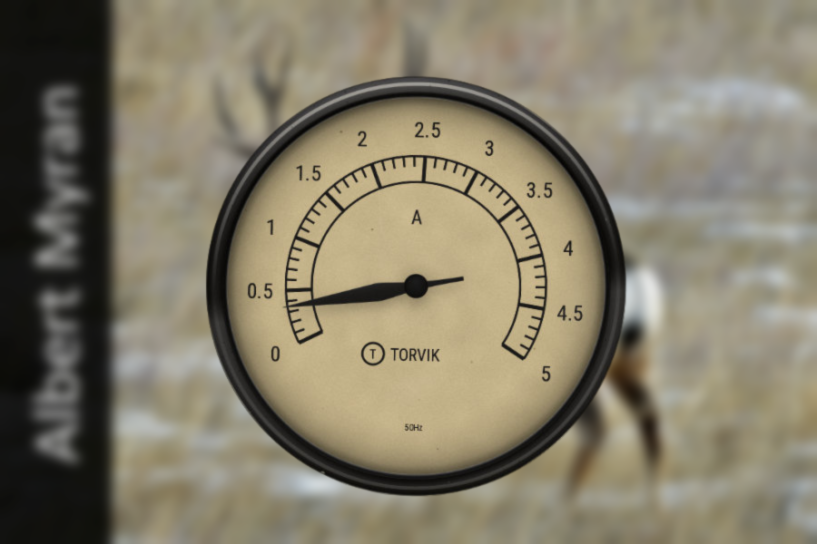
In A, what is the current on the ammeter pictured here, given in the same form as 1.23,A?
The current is 0.35,A
